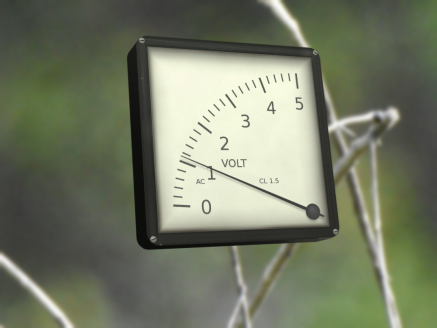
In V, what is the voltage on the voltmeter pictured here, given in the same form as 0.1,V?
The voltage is 1.1,V
